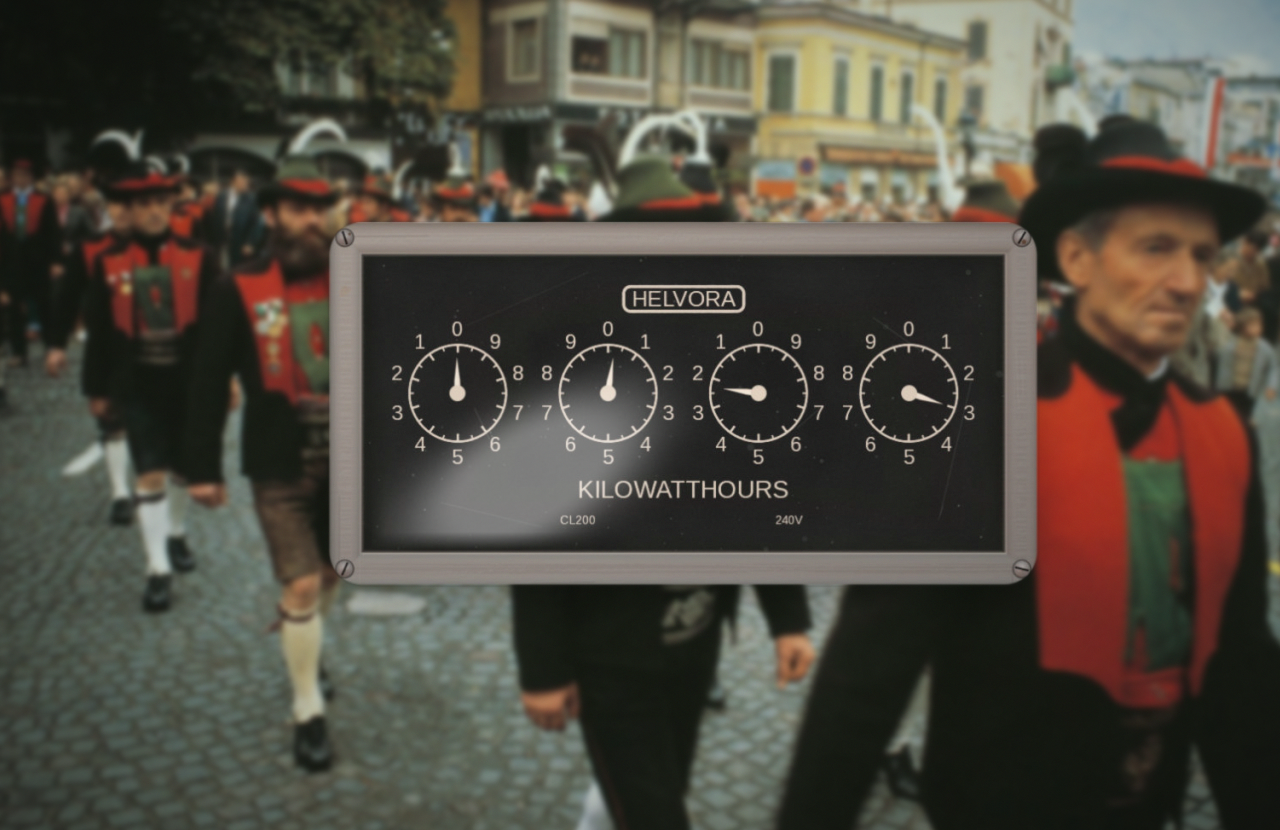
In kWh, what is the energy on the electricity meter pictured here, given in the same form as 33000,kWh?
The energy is 23,kWh
